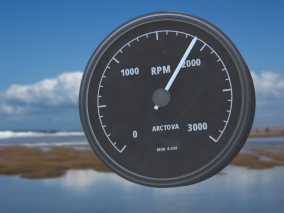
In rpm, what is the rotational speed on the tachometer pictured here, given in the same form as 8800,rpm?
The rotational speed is 1900,rpm
